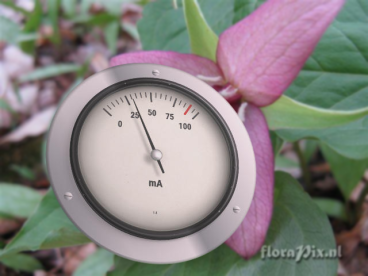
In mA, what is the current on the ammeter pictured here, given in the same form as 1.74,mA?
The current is 30,mA
